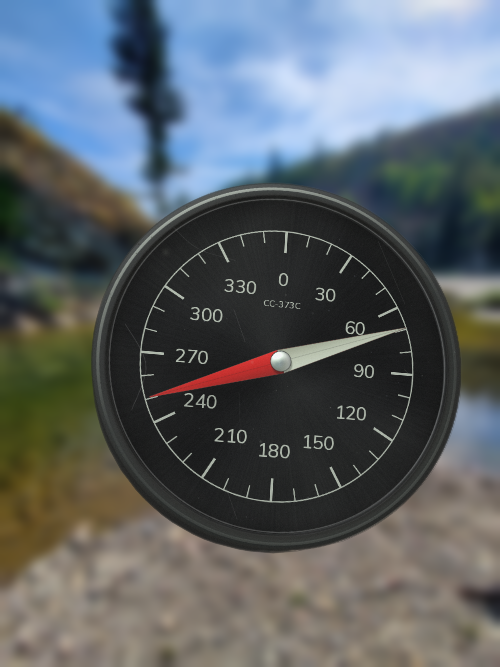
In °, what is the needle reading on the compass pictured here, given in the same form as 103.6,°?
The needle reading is 250,°
